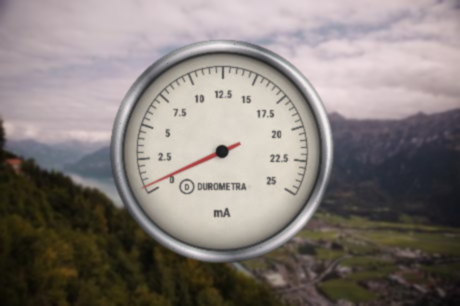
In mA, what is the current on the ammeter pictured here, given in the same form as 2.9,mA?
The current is 0.5,mA
